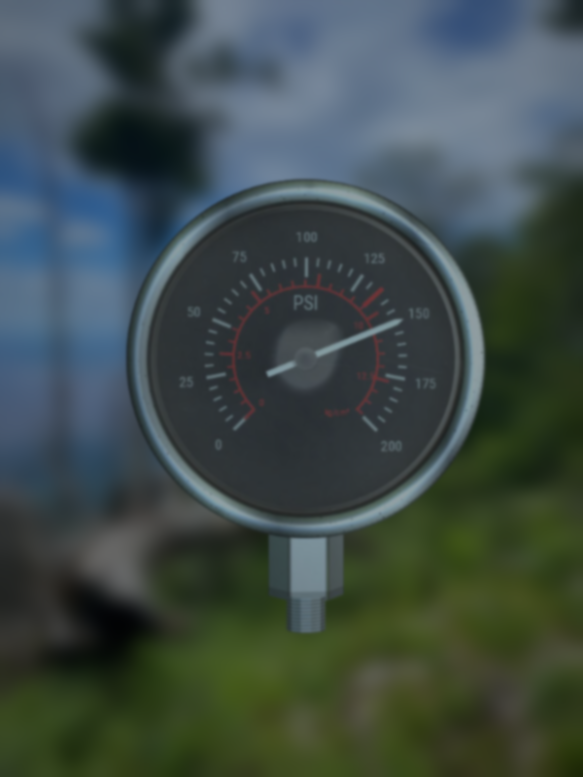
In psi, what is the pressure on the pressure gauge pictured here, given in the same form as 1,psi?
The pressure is 150,psi
